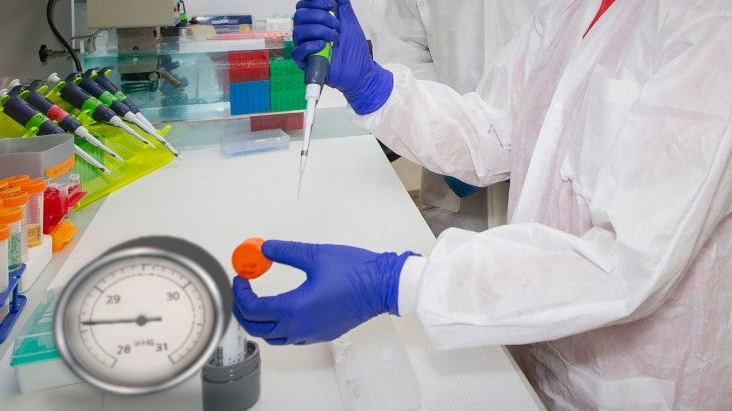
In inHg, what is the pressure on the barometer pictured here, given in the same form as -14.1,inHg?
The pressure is 28.6,inHg
